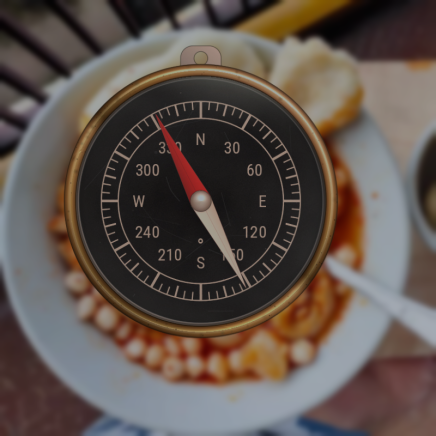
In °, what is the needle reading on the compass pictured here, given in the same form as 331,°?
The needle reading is 332.5,°
